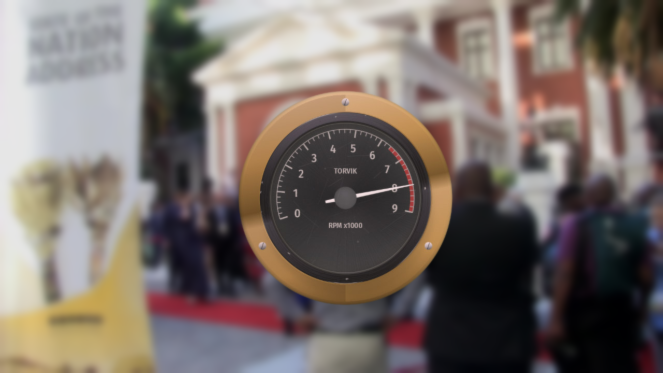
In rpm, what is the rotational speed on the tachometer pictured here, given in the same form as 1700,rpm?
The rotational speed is 8000,rpm
